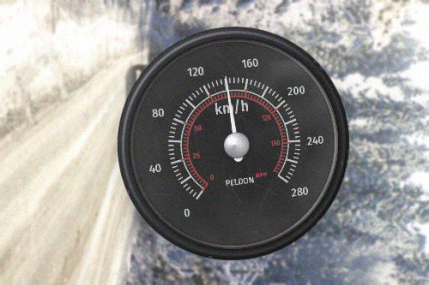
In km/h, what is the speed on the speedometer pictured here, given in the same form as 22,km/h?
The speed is 140,km/h
